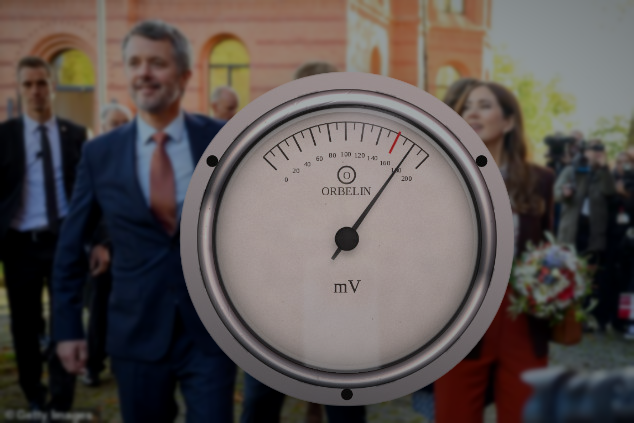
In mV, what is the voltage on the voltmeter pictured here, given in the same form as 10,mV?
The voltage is 180,mV
